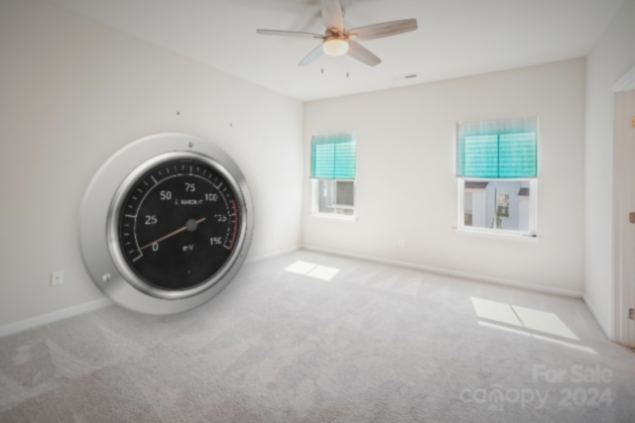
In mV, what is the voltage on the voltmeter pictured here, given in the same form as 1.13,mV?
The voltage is 5,mV
